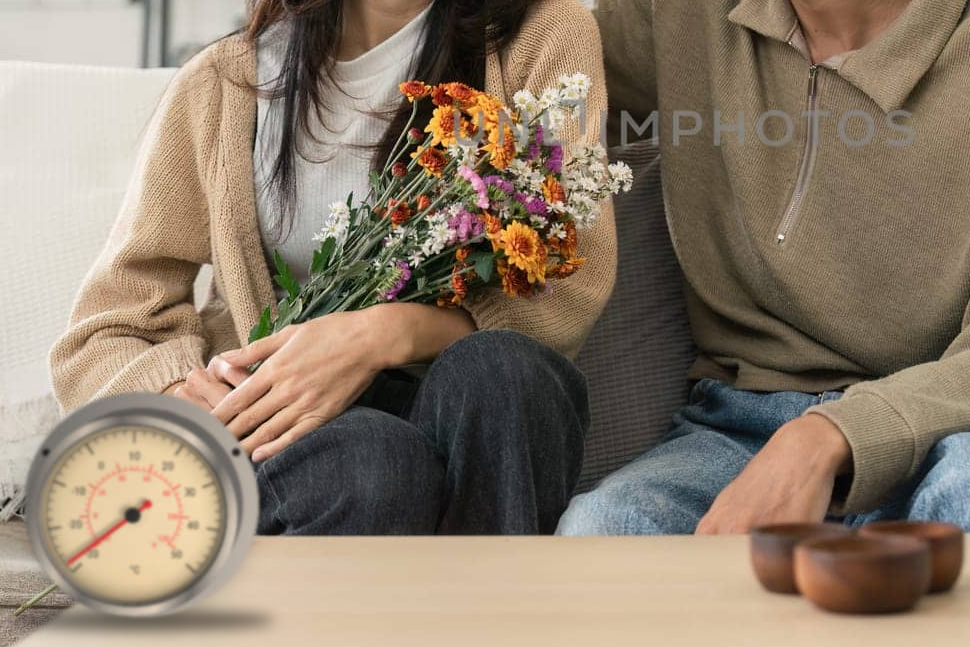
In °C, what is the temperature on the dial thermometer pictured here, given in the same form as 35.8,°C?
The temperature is -28,°C
